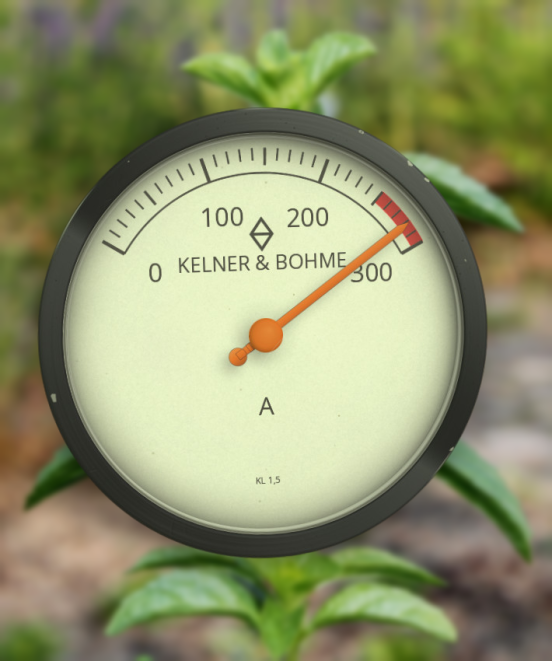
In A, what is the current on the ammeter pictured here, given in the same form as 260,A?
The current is 280,A
